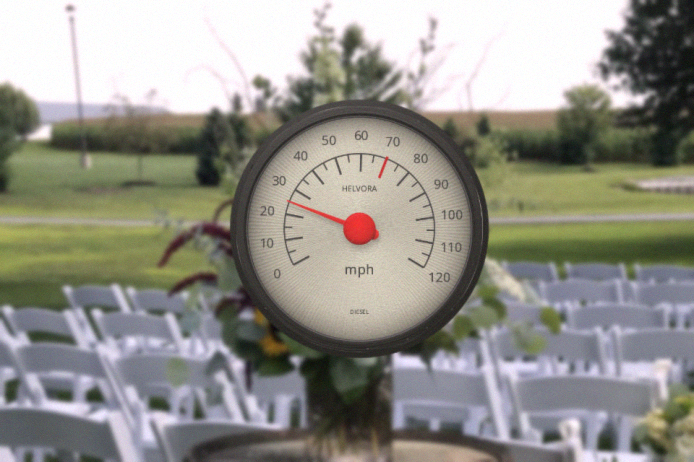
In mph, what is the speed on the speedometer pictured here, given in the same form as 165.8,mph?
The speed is 25,mph
